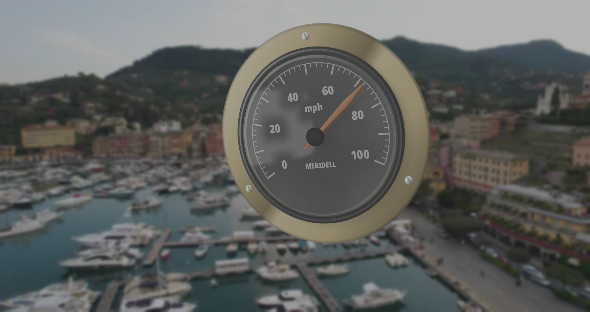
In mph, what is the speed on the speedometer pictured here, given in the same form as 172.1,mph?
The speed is 72,mph
